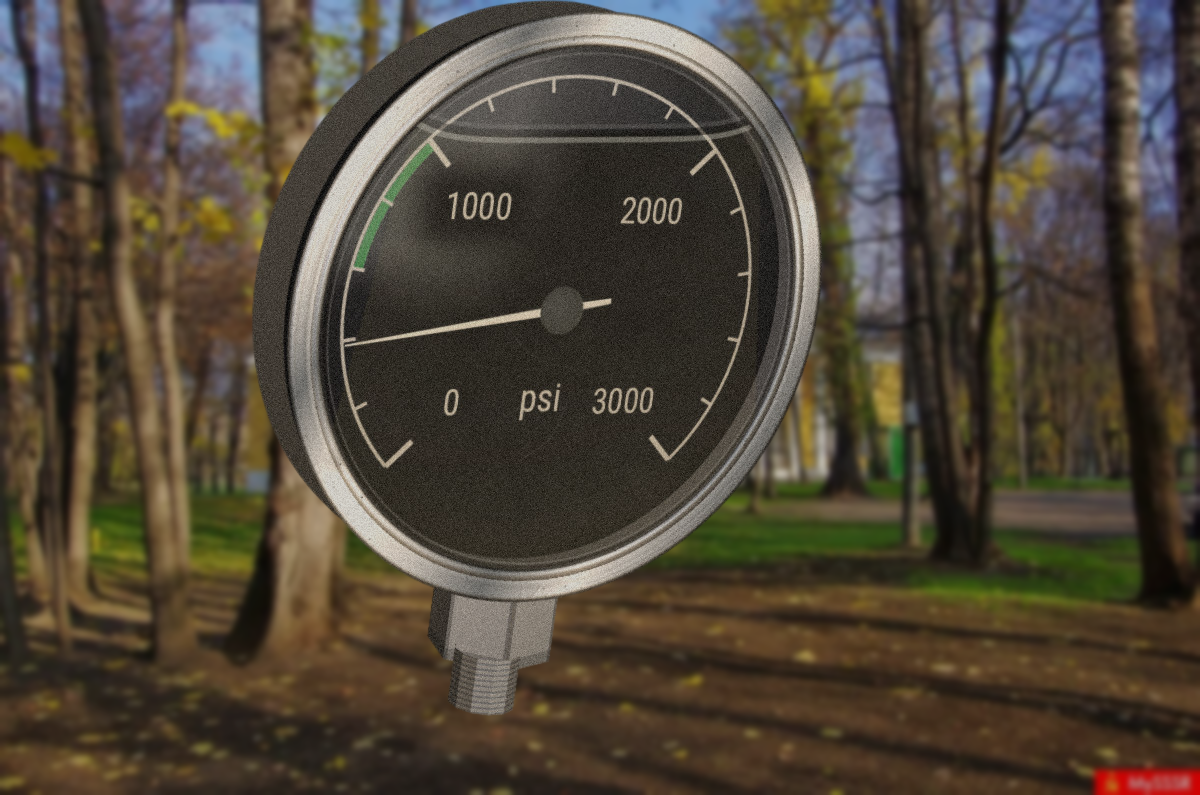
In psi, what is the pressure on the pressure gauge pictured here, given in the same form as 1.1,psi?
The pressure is 400,psi
